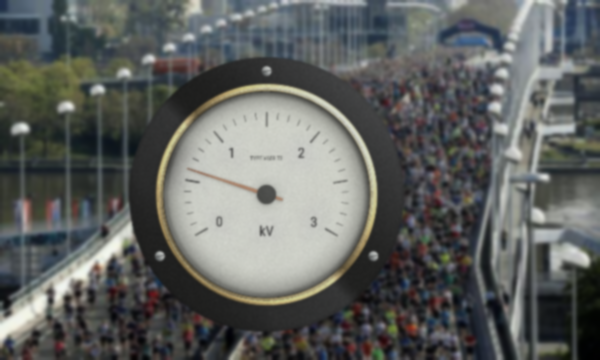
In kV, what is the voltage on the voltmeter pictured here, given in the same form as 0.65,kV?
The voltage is 0.6,kV
